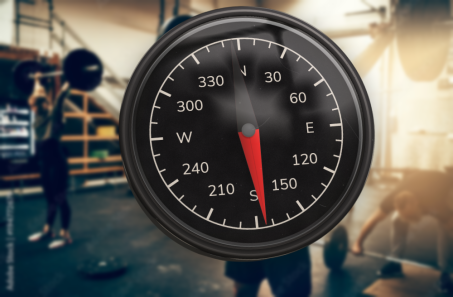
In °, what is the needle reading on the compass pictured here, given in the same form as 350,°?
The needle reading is 175,°
